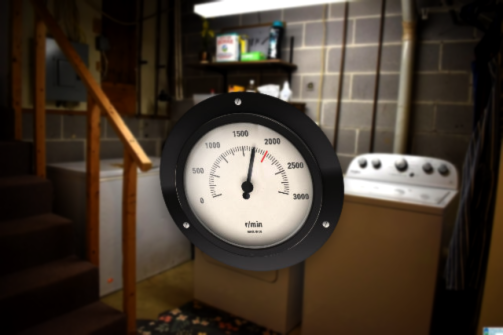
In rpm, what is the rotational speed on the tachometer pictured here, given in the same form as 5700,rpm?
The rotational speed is 1750,rpm
